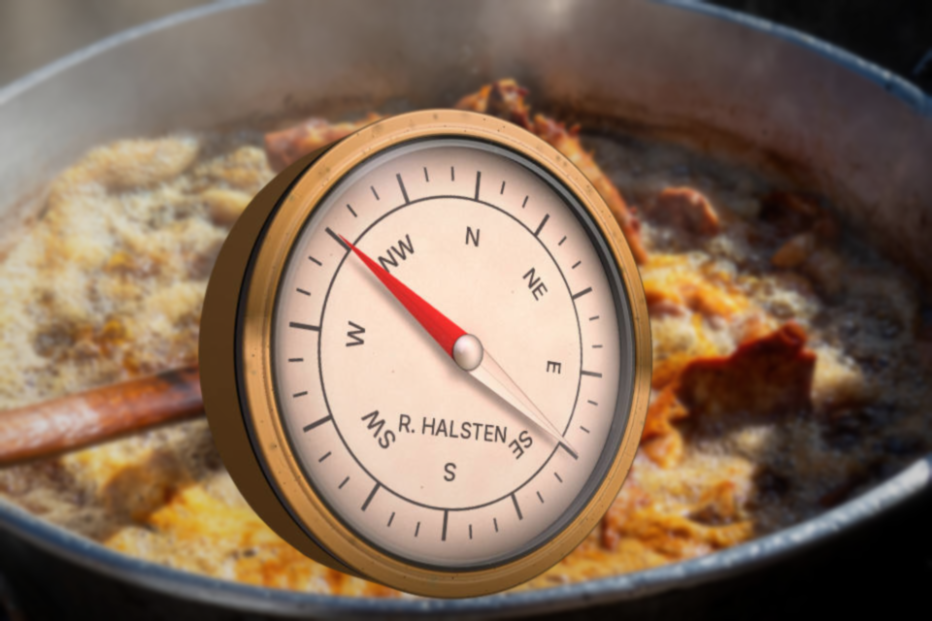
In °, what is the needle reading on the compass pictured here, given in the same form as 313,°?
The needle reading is 300,°
